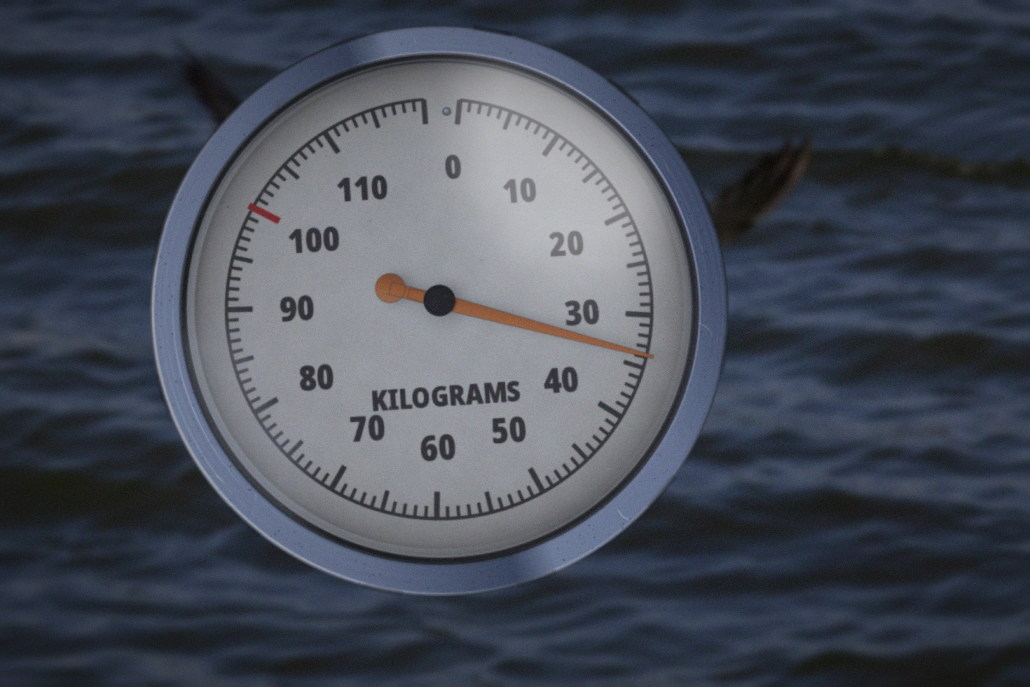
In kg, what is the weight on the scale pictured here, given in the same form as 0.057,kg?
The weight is 34,kg
